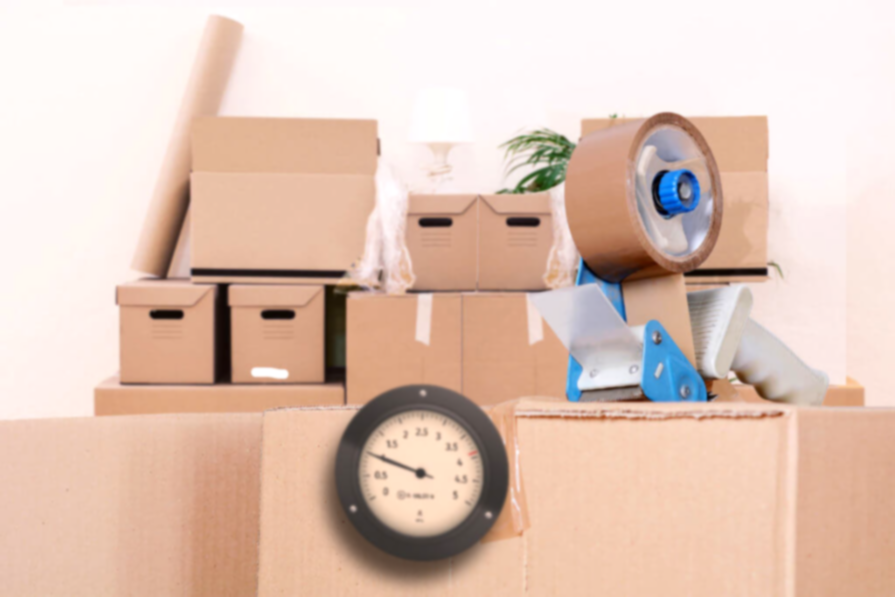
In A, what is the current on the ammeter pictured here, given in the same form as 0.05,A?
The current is 1,A
